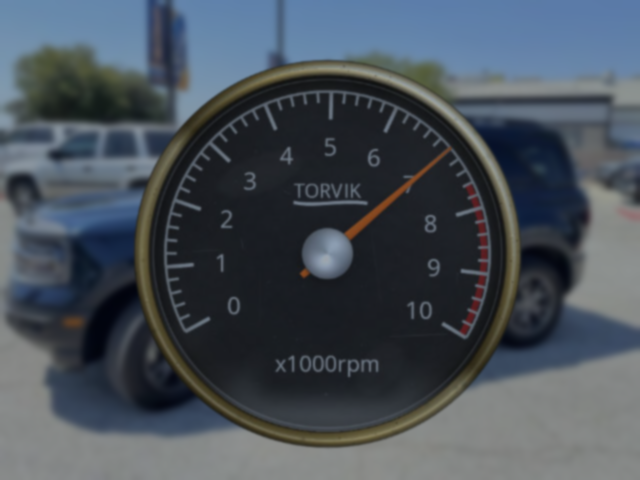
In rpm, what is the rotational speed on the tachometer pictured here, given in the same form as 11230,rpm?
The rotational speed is 7000,rpm
